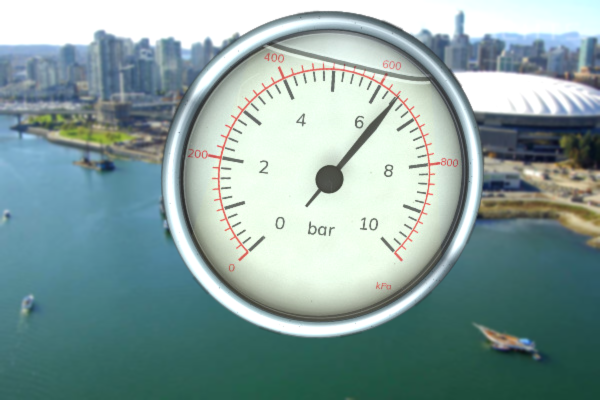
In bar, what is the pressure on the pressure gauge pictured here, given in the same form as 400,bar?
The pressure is 6.4,bar
